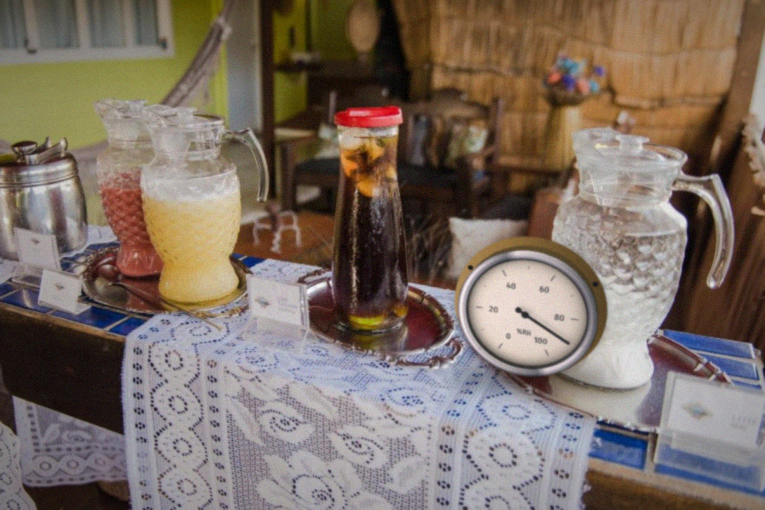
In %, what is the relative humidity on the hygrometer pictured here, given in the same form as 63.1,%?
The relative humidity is 90,%
